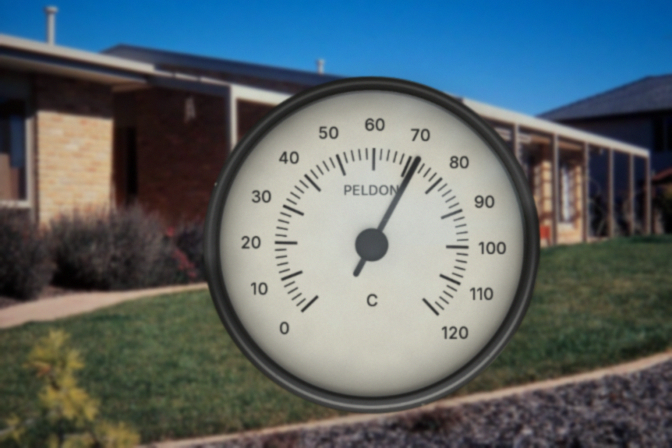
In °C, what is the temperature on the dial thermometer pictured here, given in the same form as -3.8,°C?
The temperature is 72,°C
